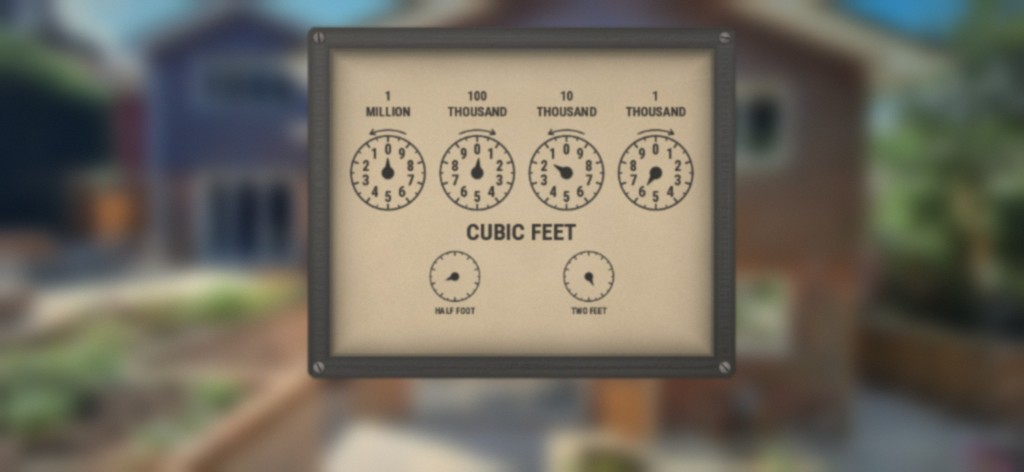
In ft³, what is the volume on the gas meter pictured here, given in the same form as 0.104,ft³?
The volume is 1600,ft³
